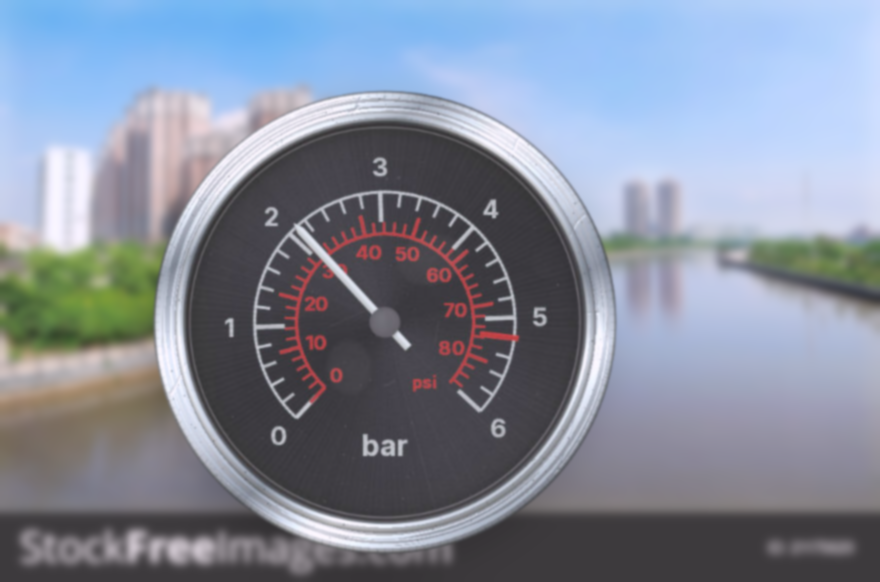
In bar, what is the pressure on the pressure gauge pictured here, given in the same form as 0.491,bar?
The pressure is 2.1,bar
